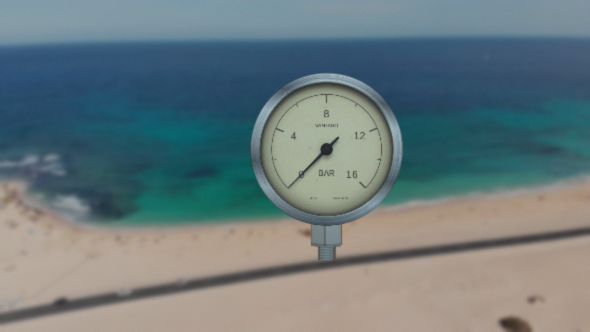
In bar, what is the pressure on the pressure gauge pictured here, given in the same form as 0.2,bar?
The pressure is 0,bar
